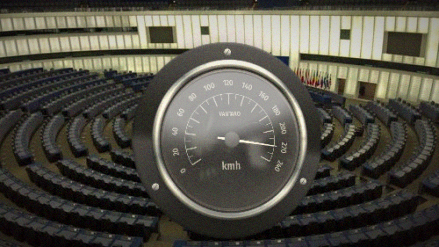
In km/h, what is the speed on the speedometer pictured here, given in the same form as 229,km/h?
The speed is 220,km/h
